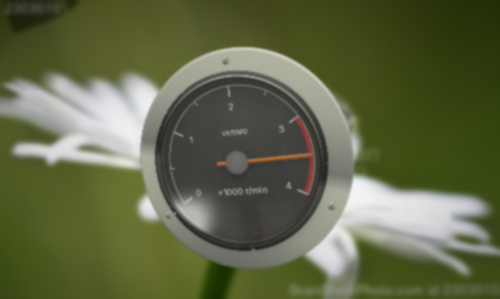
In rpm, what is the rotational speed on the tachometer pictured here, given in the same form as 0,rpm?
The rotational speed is 3500,rpm
